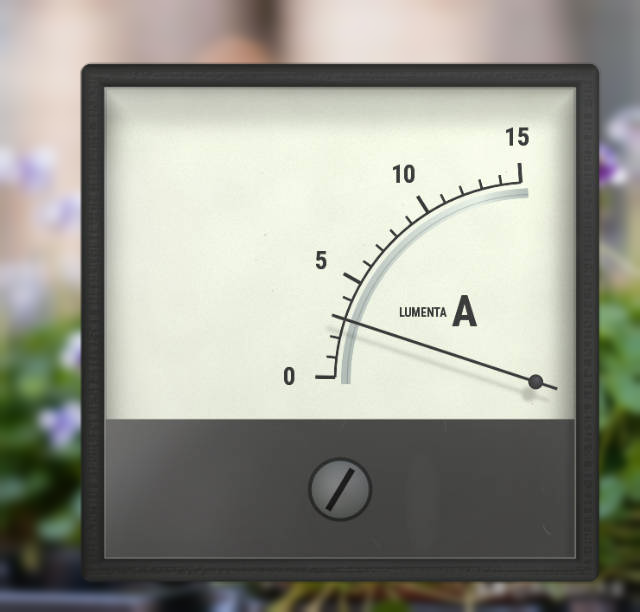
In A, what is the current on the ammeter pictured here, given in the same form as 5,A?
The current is 3,A
